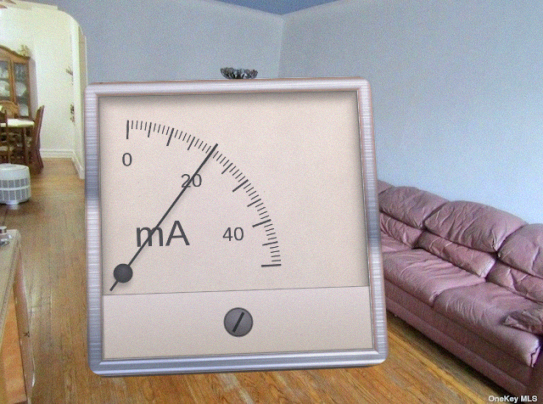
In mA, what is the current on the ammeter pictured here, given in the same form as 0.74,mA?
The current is 20,mA
